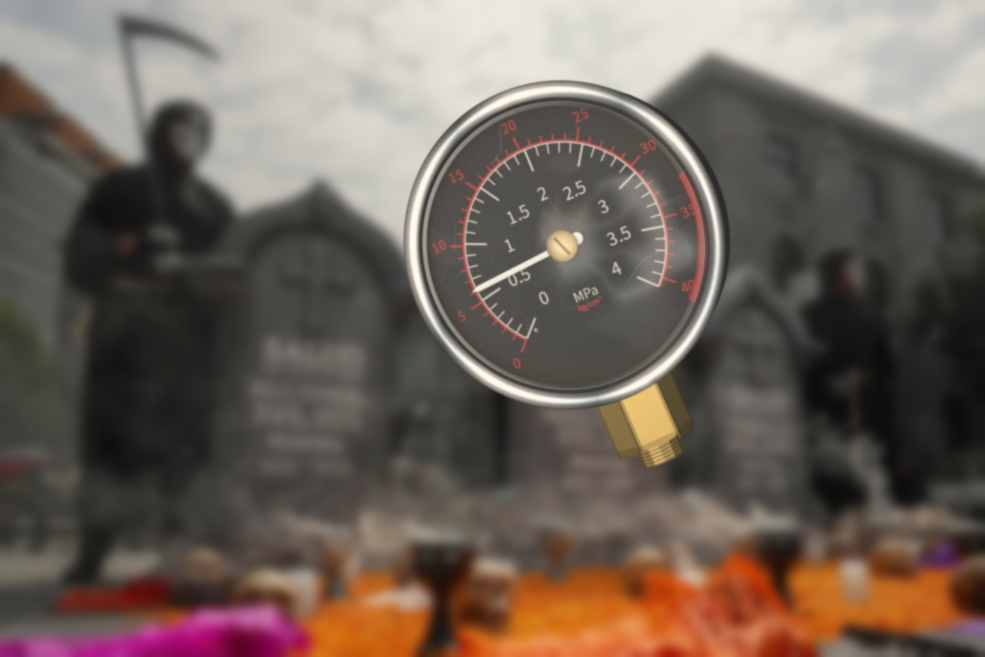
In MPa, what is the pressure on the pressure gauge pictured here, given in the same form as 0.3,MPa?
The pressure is 0.6,MPa
